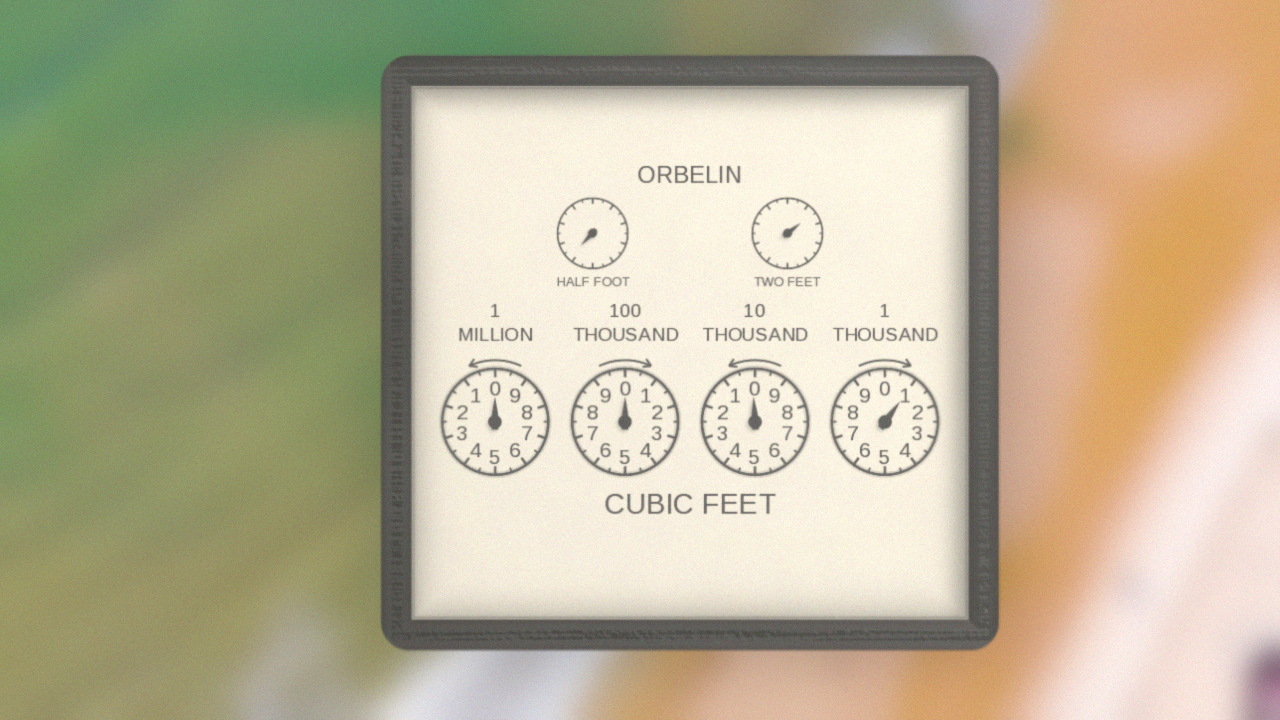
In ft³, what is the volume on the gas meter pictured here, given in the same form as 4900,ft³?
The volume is 100,ft³
